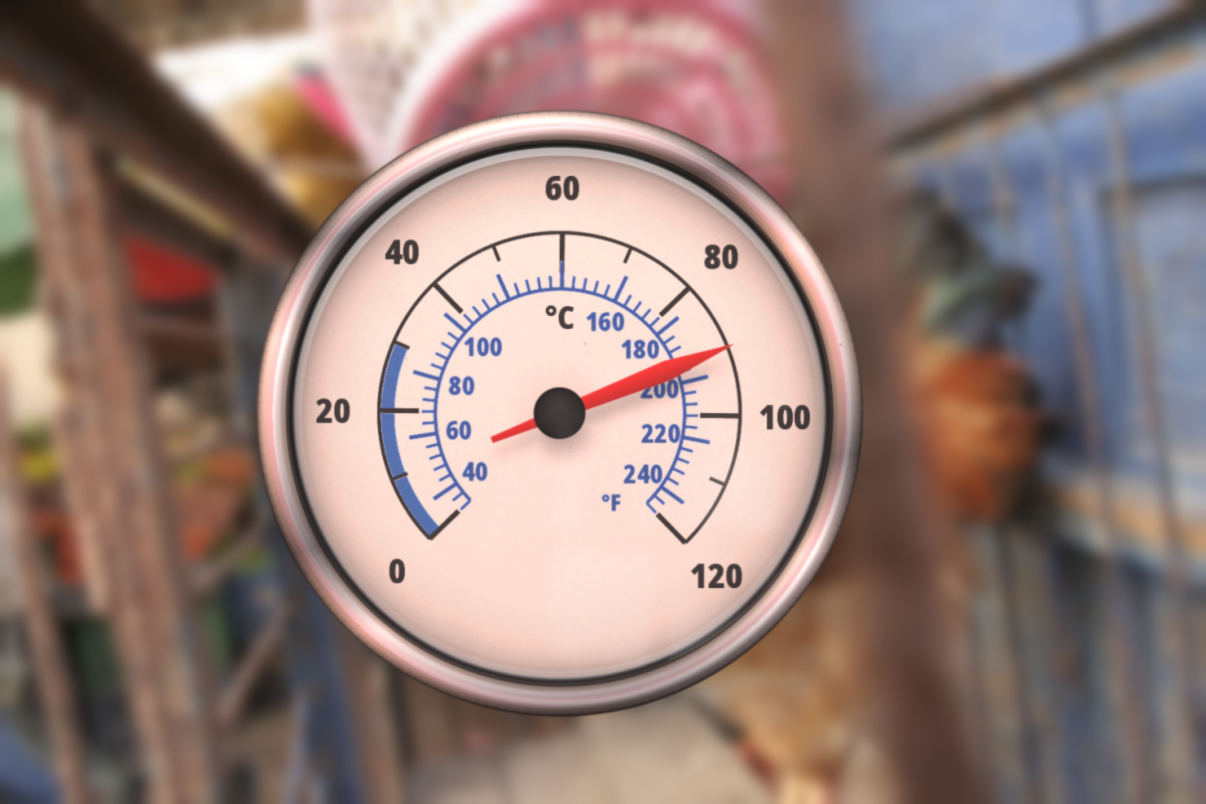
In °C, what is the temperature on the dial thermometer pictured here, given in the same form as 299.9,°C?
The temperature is 90,°C
